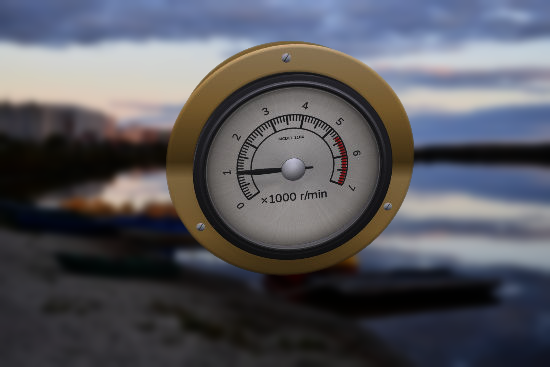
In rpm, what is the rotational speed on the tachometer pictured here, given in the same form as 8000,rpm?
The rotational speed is 1000,rpm
